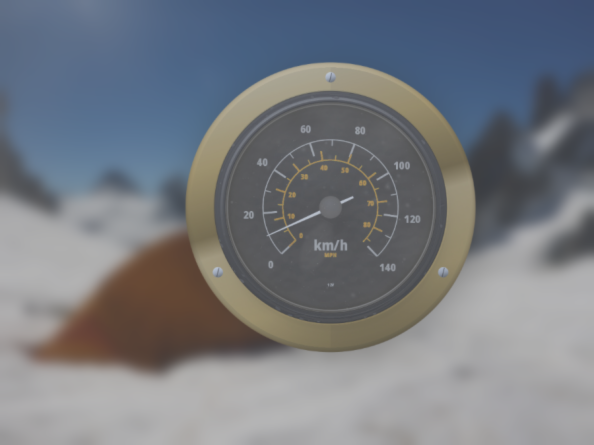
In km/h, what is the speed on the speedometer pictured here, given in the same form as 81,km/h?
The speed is 10,km/h
